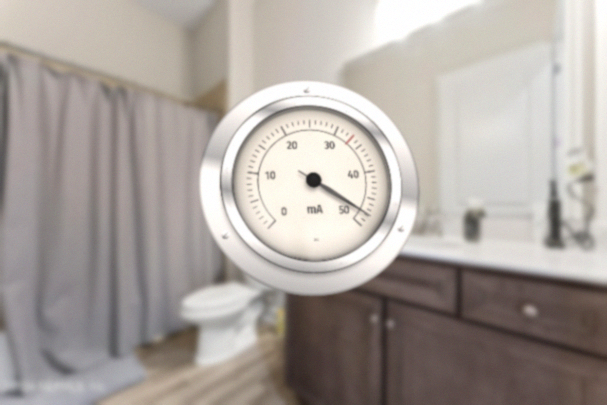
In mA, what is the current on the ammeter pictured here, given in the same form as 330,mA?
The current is 48,mA
